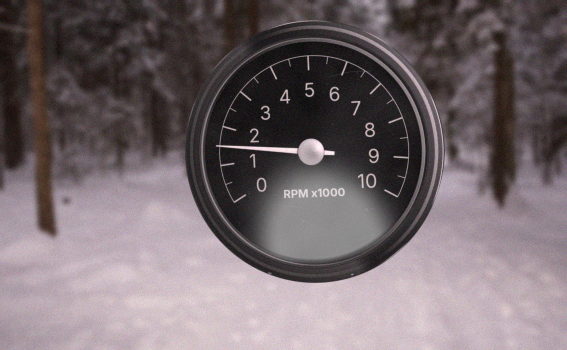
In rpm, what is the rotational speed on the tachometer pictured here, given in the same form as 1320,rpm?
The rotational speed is 1500,rpm
